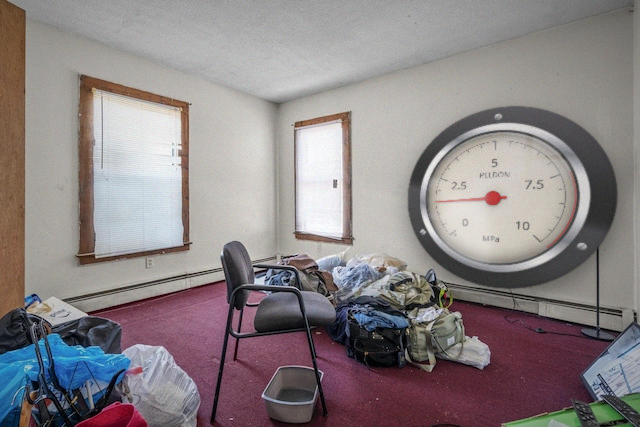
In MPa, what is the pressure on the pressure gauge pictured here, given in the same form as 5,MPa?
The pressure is 1.5,MPa
